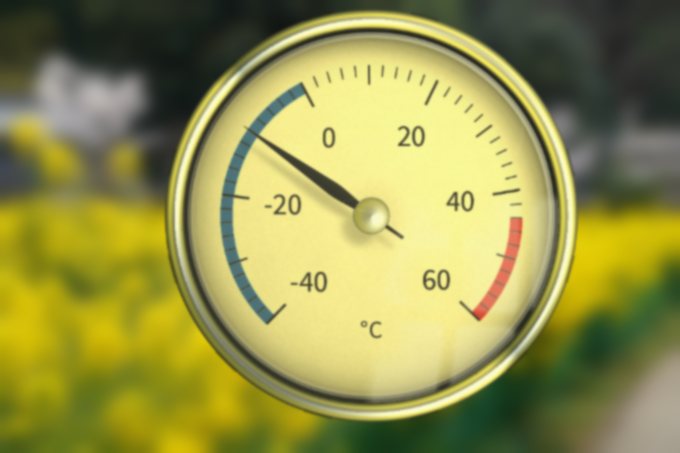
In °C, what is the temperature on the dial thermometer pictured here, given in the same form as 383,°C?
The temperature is -10,°C
